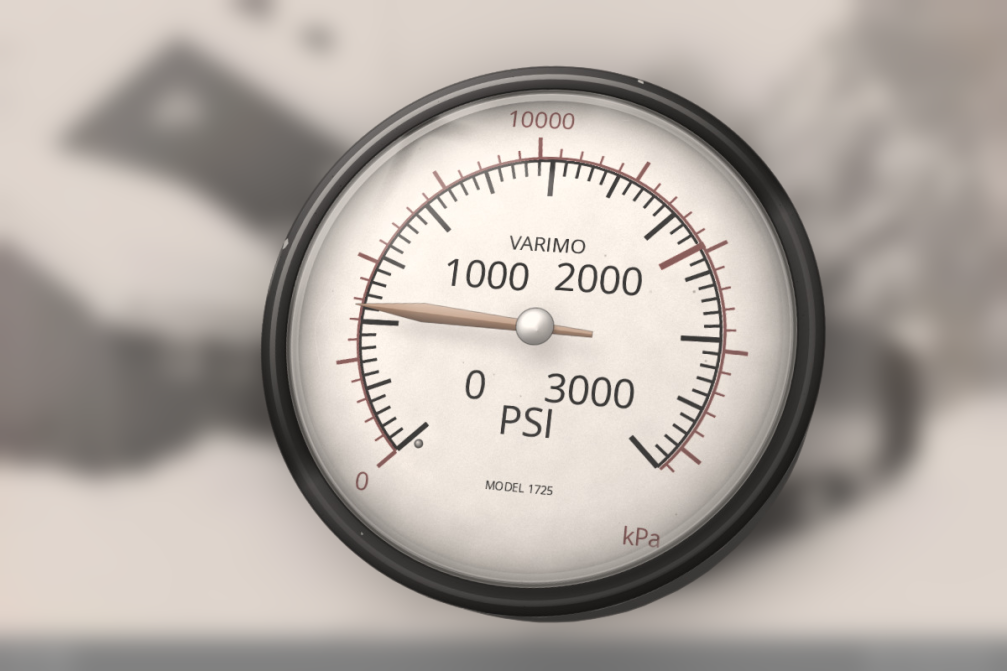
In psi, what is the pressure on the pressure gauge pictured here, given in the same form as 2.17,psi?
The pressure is 550,psi
